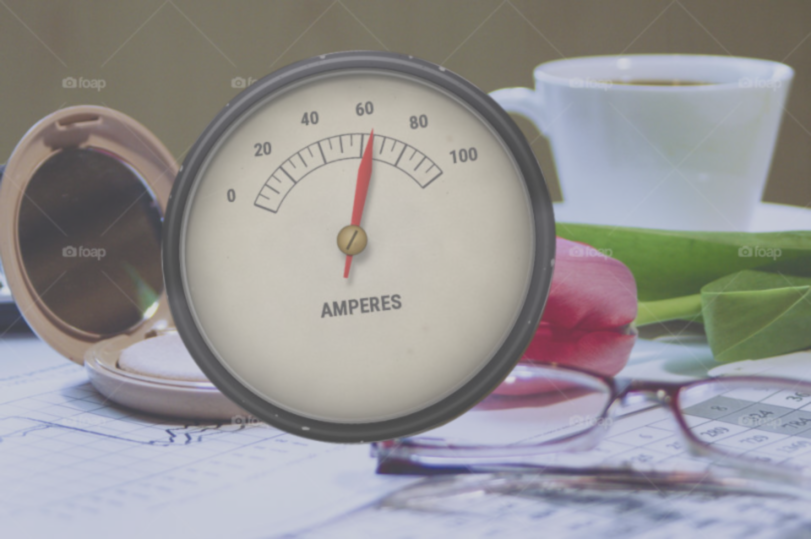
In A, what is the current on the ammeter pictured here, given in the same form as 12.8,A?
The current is 65,A
